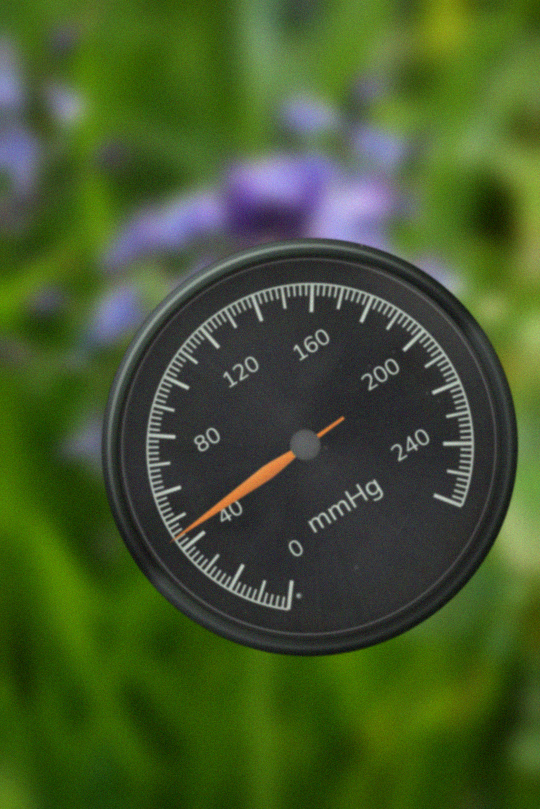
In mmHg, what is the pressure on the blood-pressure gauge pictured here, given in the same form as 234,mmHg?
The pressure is 44,mmHg
